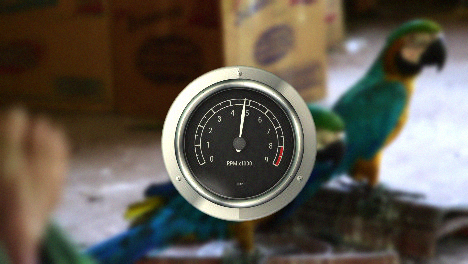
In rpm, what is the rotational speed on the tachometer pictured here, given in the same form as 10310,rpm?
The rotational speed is 4750,rpm
